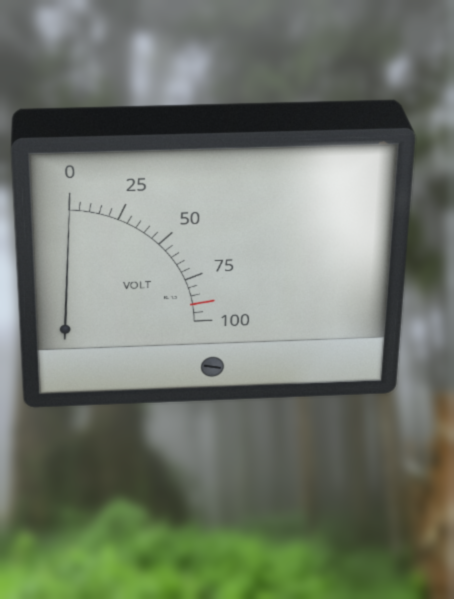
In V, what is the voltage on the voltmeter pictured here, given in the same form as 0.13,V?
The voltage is 0,V
